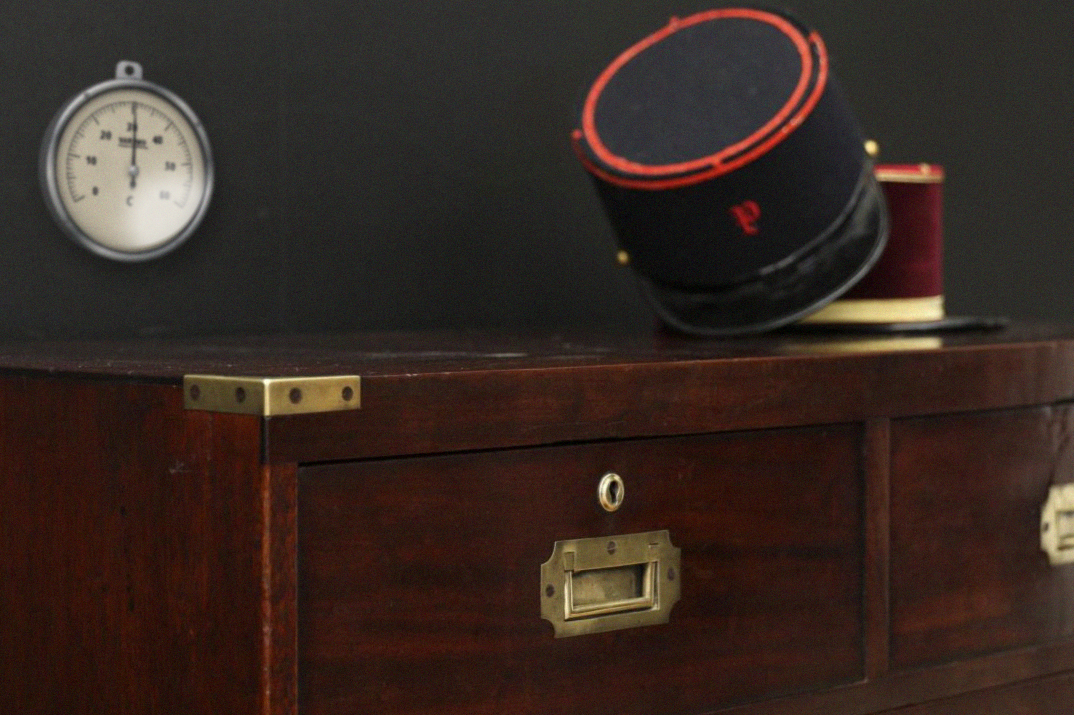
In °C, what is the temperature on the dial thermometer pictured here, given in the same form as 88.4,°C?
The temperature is 30,°C
